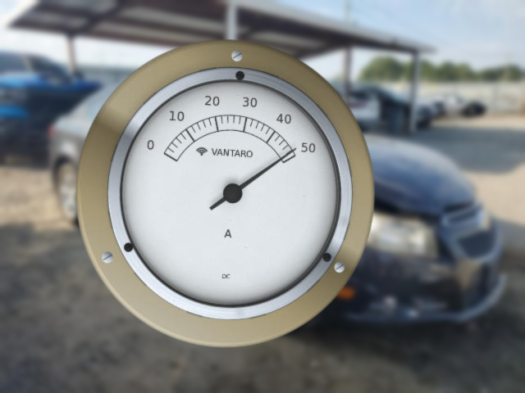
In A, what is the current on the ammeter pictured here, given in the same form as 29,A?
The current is 48,A
